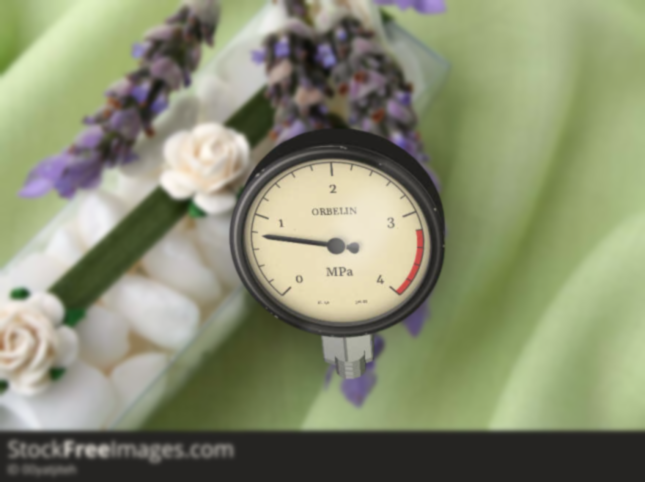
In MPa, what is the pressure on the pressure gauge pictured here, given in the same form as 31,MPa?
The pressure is 0.8,MPa
